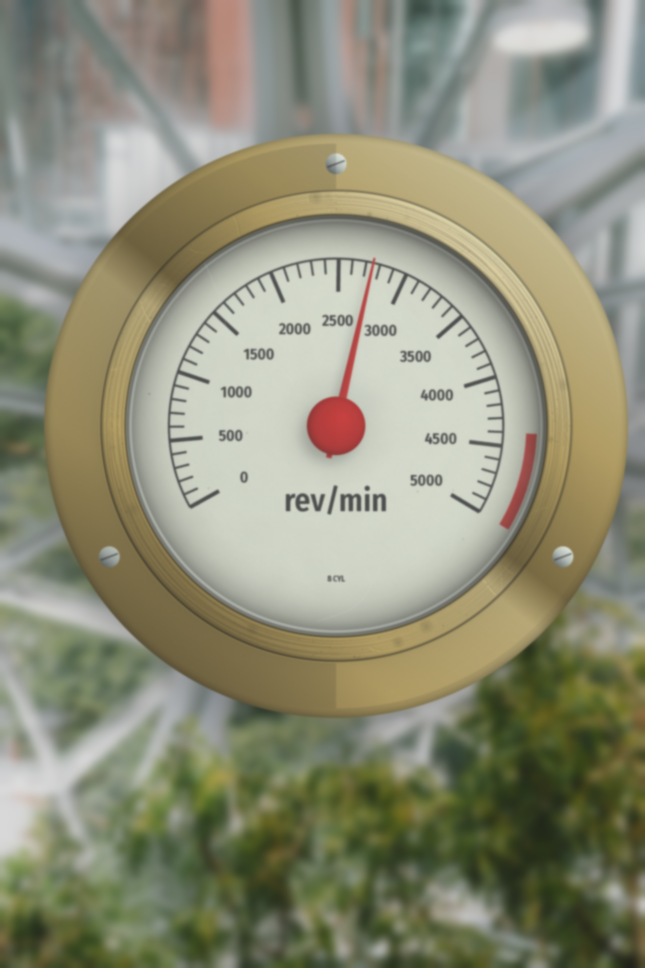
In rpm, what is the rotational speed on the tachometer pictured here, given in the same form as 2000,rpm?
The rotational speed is 2750,rpm
